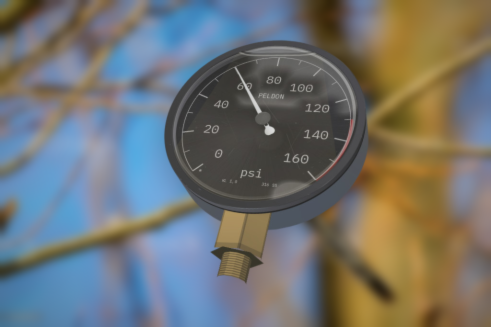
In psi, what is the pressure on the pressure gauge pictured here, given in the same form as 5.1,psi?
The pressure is 60,psi
